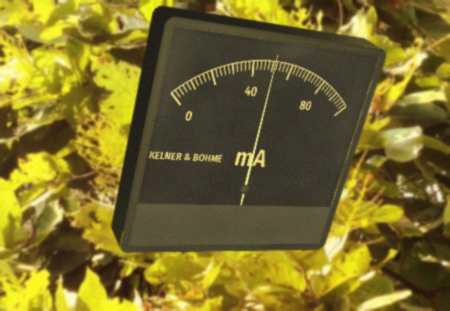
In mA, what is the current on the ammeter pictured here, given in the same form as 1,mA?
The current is 50,mA
